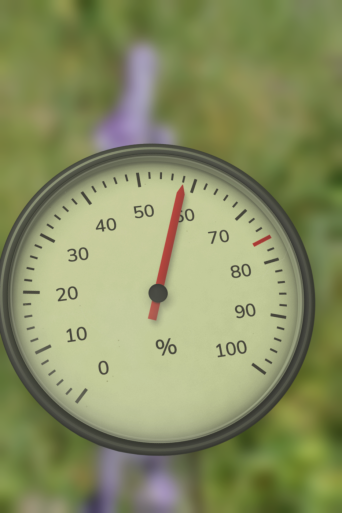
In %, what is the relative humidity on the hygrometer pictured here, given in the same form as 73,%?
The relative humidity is 58,%
